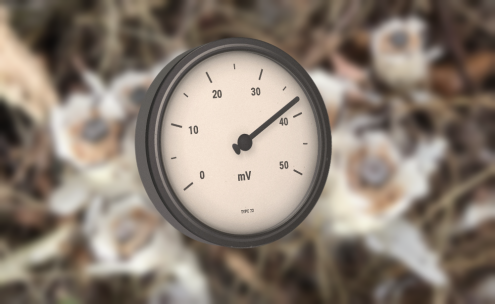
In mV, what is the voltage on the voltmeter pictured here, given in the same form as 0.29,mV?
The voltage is 37.5,mV
